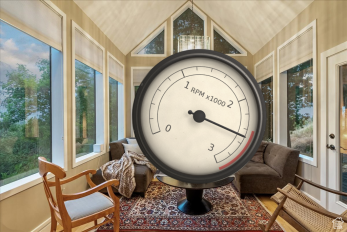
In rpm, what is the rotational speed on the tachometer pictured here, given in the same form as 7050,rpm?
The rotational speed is 2500,rpm
